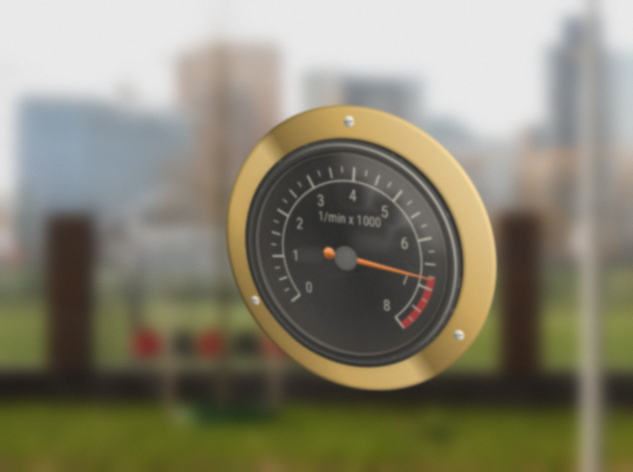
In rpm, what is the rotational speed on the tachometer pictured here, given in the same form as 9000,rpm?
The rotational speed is 6750,rpm
